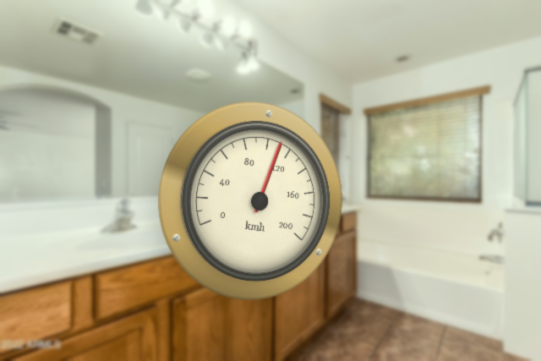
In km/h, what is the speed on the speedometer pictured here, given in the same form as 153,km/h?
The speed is 110,km/h
